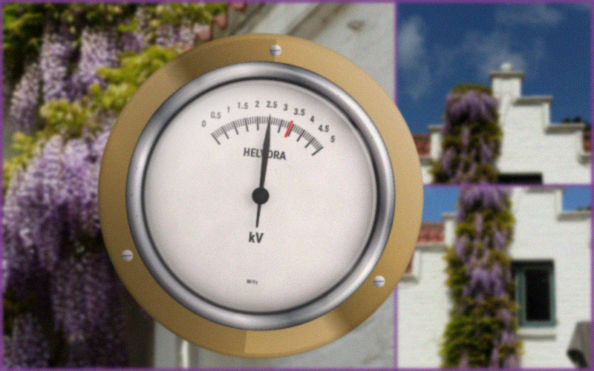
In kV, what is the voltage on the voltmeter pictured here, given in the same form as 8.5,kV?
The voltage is 2.5,kV
